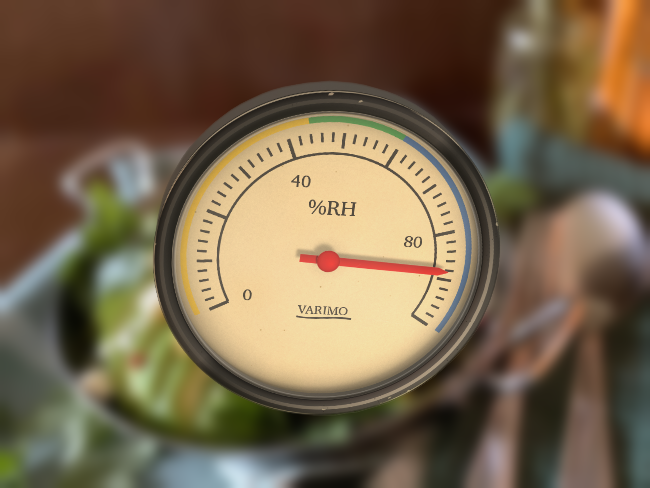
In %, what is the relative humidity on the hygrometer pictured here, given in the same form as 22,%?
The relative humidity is 88,%
